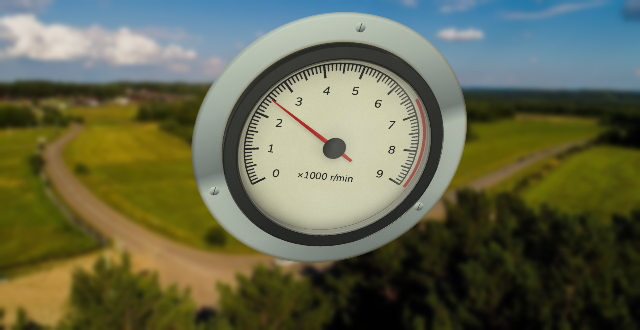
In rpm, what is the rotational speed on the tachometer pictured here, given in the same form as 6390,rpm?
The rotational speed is 2500,rpm
